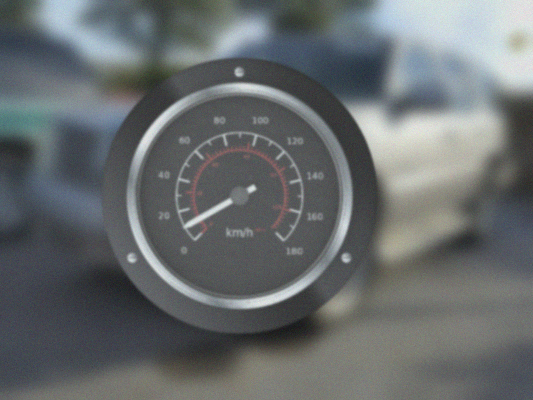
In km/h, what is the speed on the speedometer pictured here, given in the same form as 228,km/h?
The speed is 10,km/h
